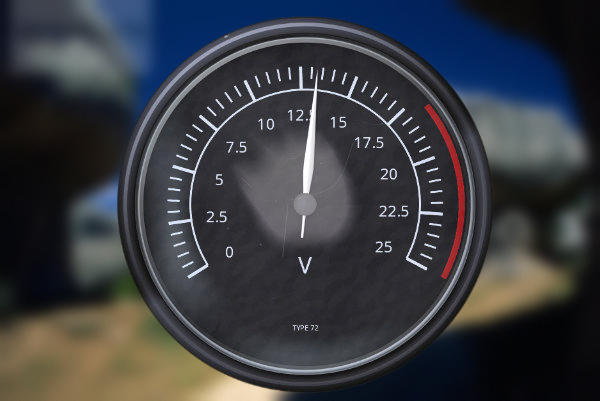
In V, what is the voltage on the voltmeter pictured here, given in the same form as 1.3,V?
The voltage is 13.25,V
